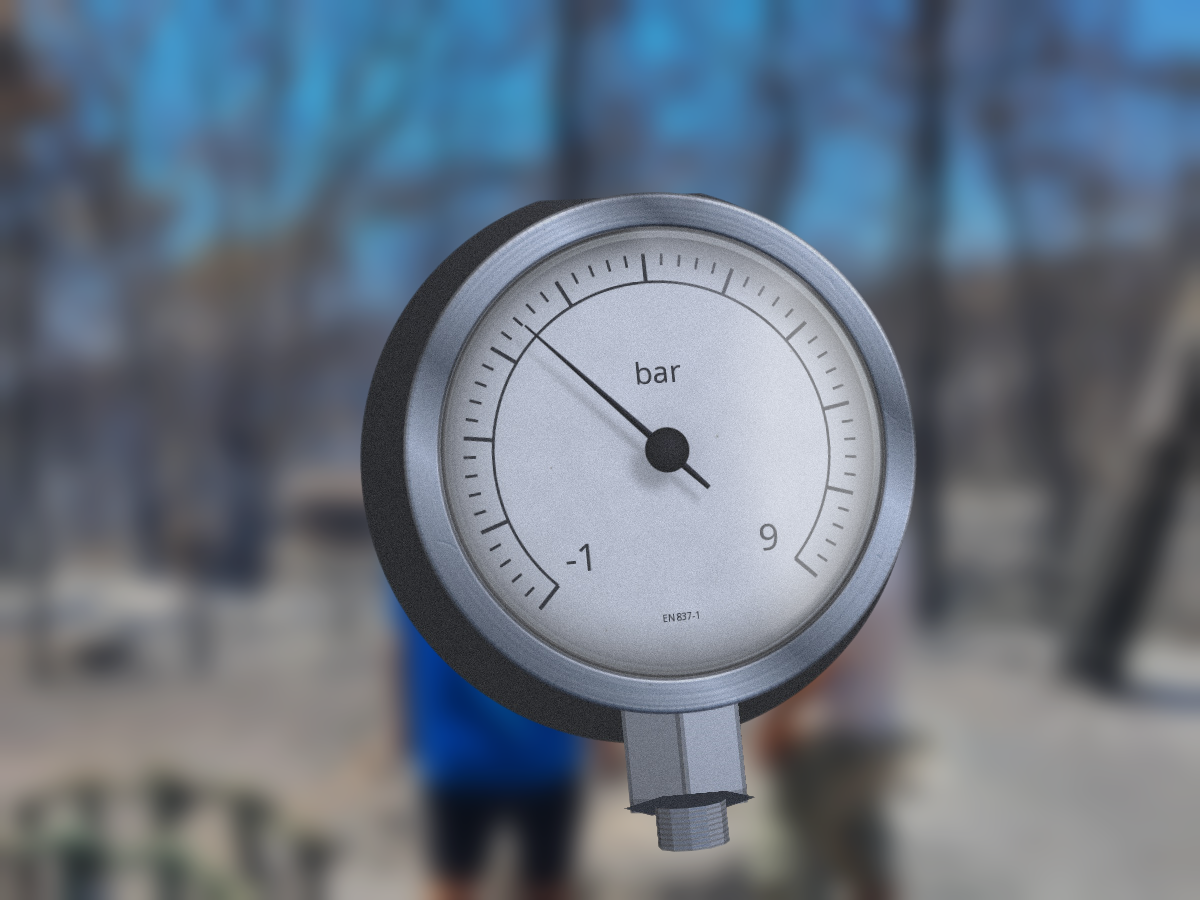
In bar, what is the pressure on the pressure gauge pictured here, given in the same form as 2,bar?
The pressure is 2.4,bar
